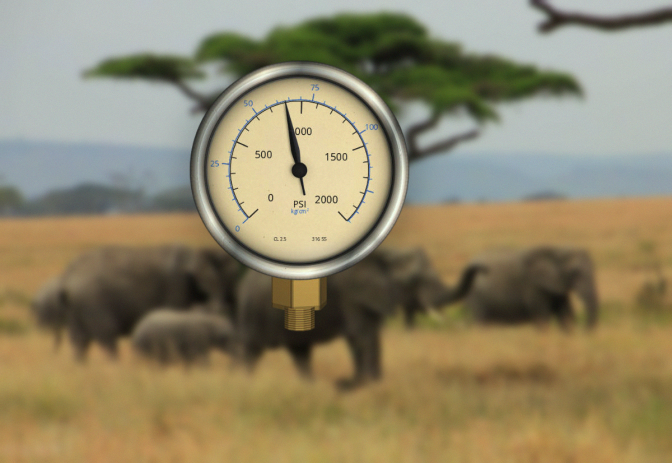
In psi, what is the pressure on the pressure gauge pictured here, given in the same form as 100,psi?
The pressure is 900,psi
